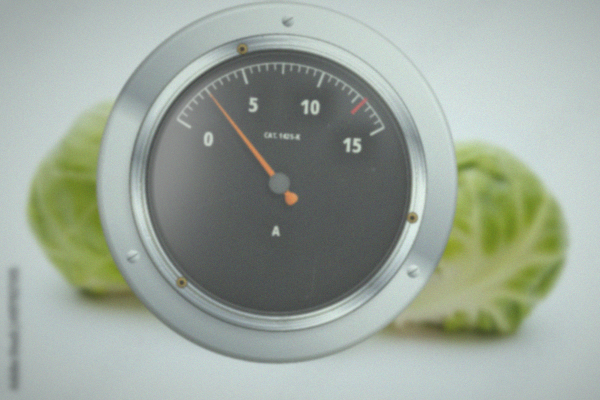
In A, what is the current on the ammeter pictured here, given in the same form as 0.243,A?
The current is 2.5,A
